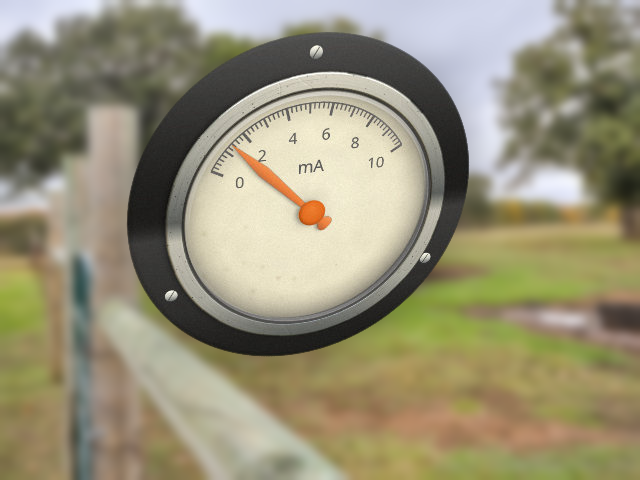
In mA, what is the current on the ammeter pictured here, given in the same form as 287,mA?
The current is 1.4,mA
